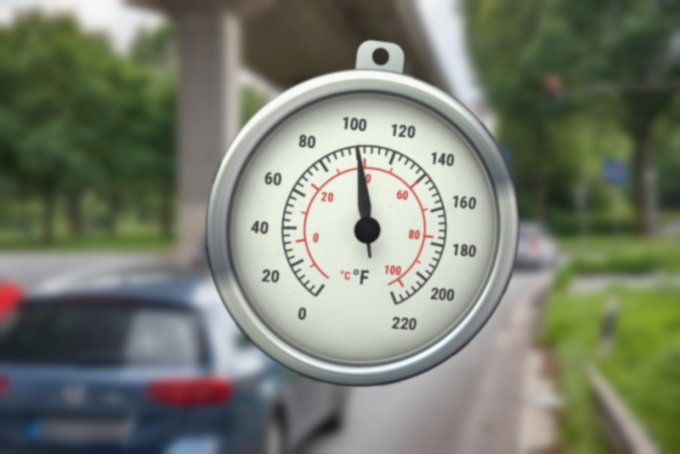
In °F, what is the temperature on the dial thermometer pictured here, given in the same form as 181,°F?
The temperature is 100,°F
